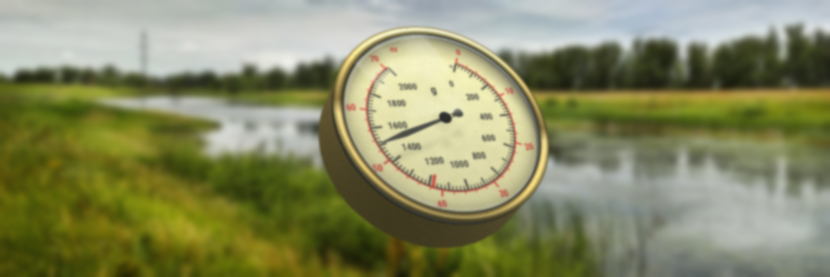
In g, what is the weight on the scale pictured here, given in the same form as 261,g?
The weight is 1500,g
